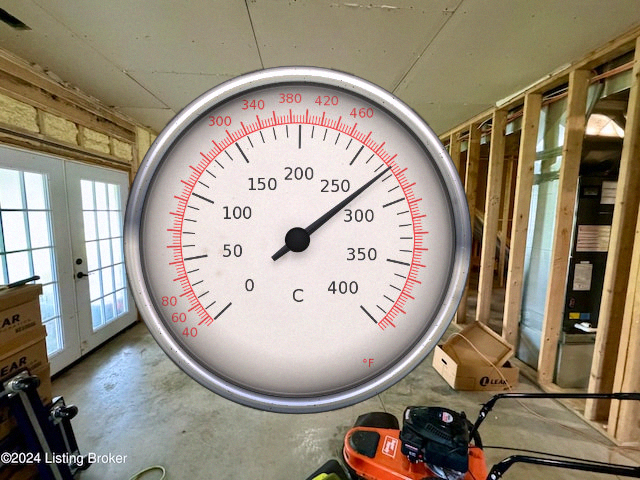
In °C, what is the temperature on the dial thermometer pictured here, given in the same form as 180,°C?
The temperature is 275,°C
